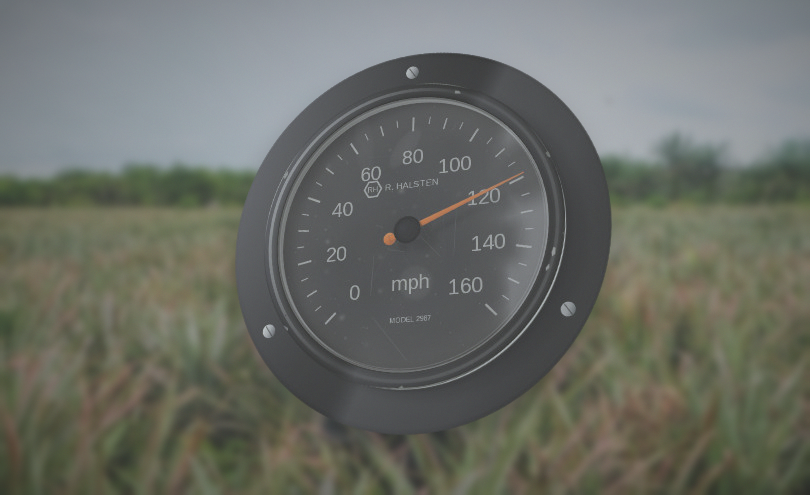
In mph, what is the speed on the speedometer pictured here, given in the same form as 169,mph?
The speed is 120,mph
